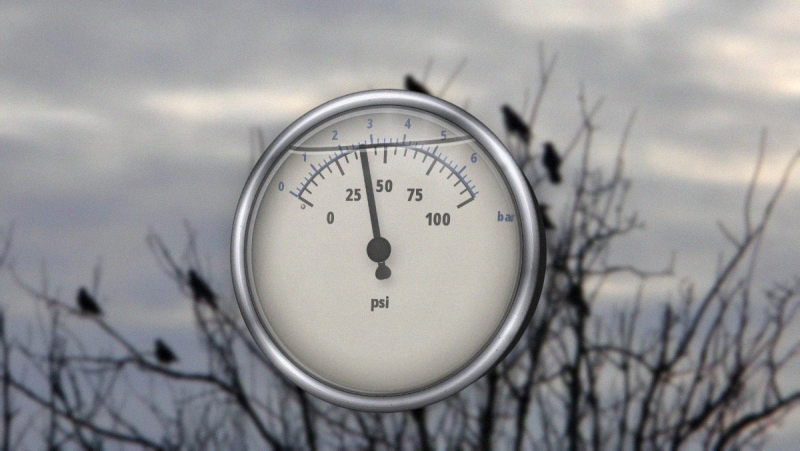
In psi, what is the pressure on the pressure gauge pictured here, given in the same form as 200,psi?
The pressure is 40,psi
